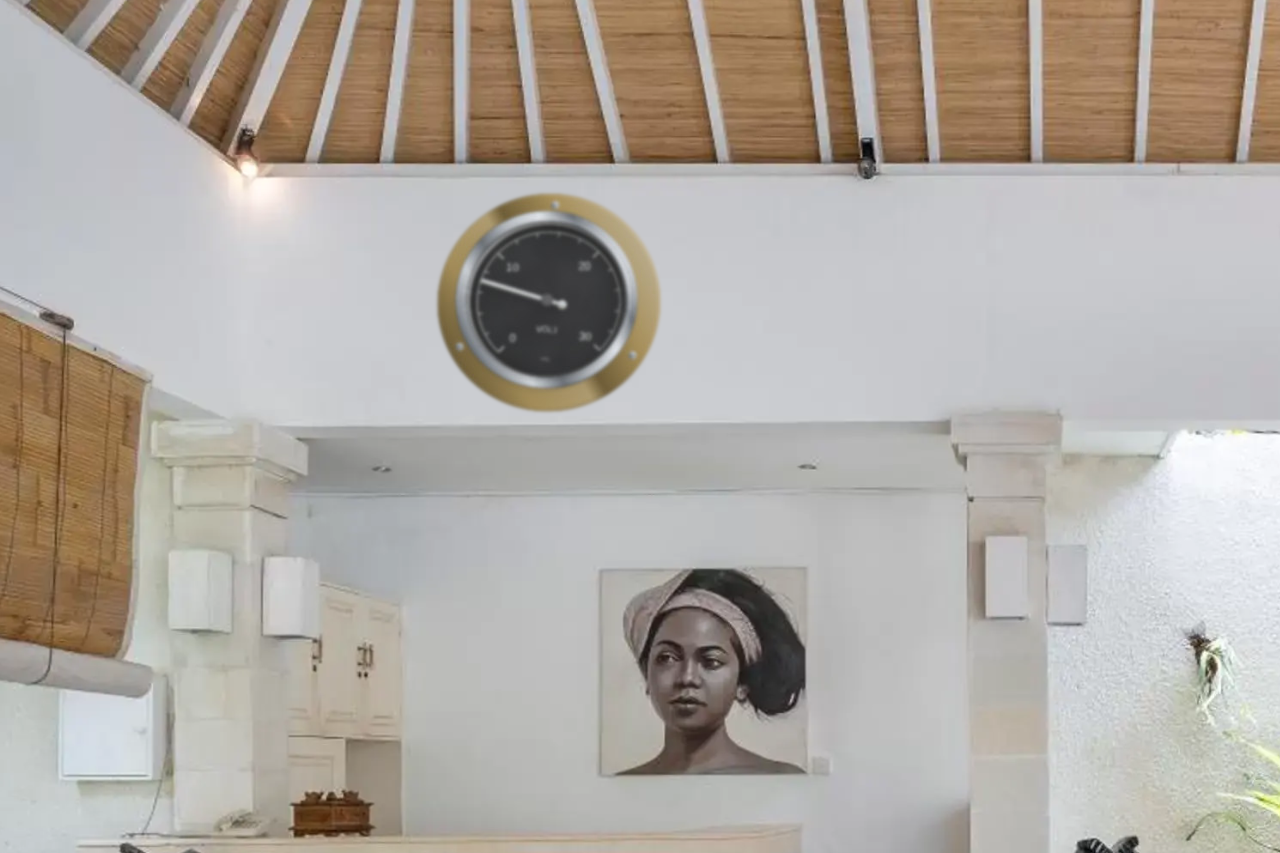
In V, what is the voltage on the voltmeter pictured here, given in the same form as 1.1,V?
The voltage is 7,V
